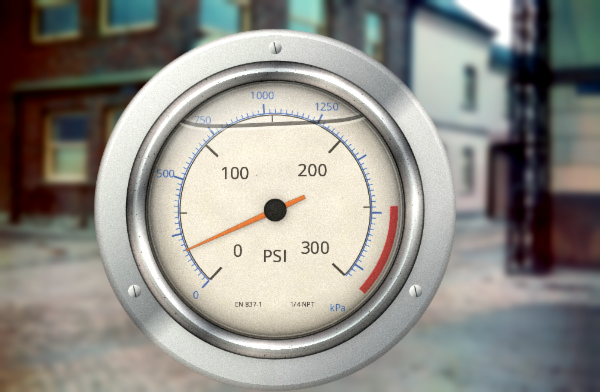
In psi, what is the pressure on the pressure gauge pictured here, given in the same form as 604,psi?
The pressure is 25,psi
